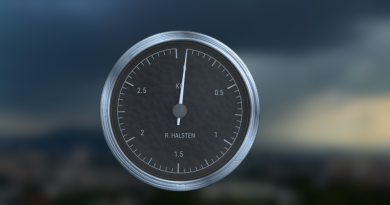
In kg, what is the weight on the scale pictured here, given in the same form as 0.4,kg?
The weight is 0,kg
